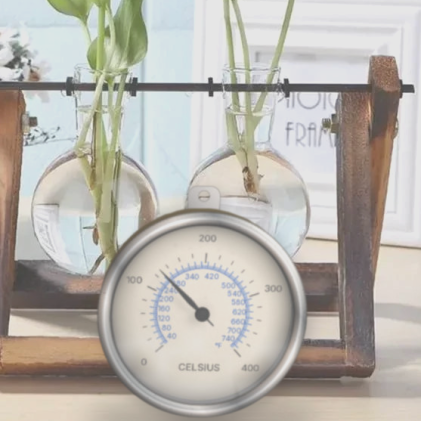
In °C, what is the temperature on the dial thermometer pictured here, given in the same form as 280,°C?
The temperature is 130,°C
